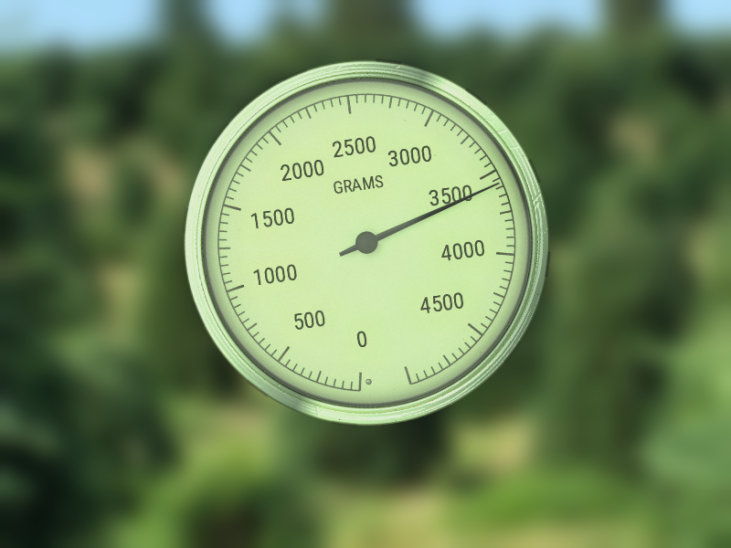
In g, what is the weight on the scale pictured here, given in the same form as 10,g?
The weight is 3575,g
